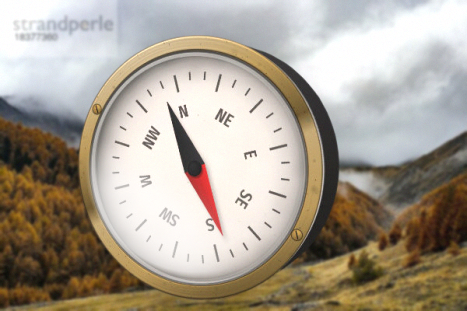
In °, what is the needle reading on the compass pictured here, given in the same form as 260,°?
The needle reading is 170,°
